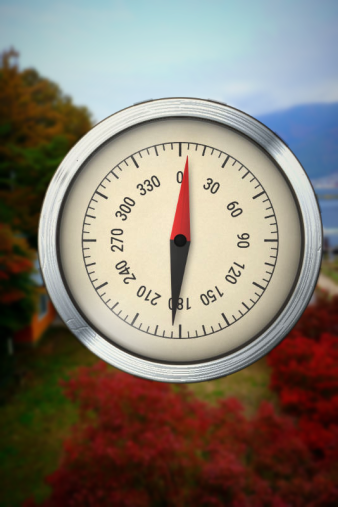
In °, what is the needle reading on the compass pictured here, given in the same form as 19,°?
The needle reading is 5,°
